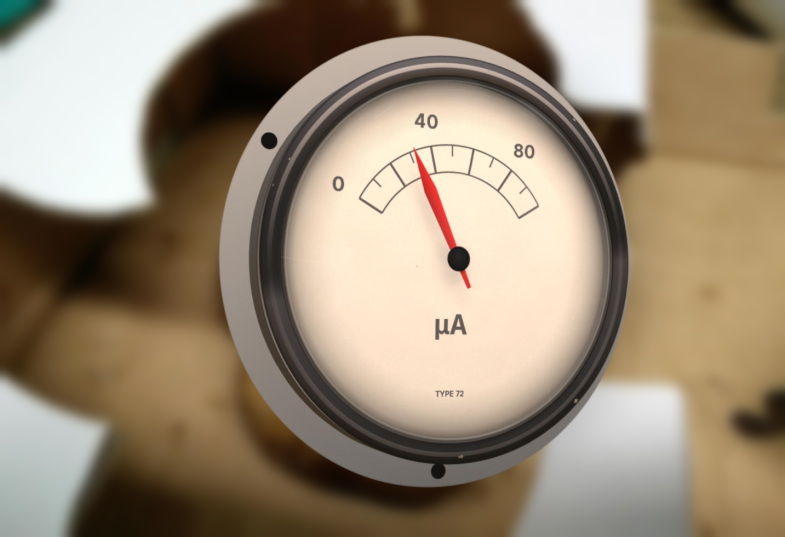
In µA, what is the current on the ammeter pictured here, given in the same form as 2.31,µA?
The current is 30,µA
